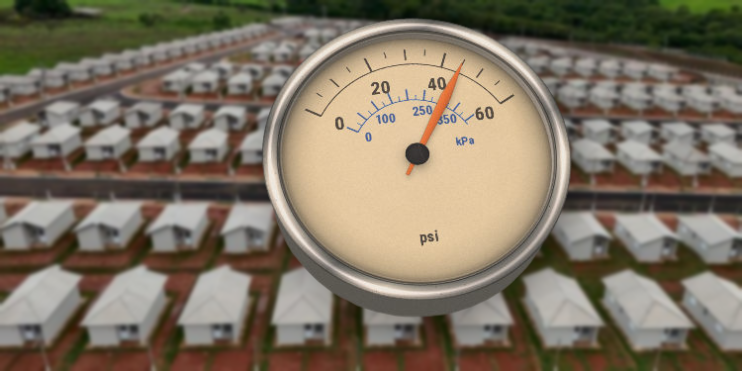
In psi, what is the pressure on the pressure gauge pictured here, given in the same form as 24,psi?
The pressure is 45,psi
